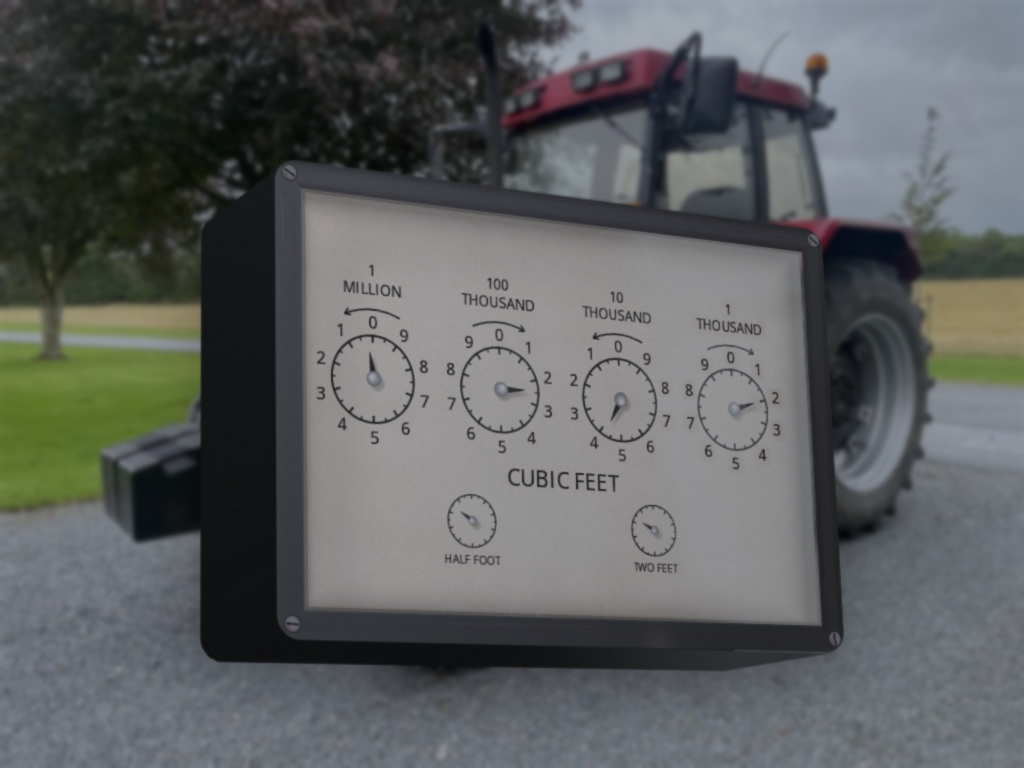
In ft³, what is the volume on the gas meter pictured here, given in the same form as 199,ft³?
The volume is 24200,ft³
